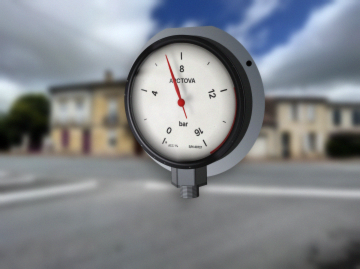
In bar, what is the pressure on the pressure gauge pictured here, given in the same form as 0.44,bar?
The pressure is 7,bar
